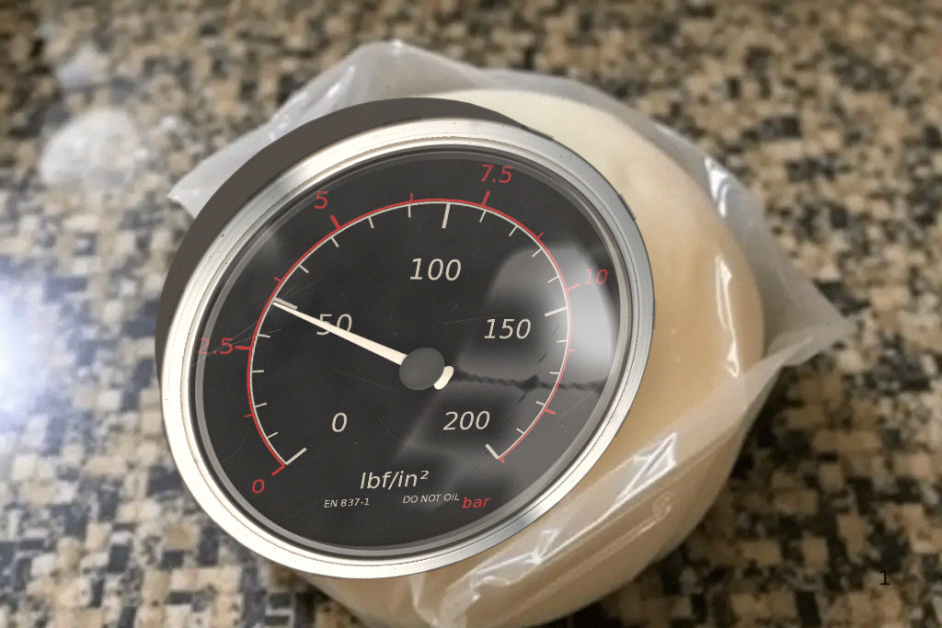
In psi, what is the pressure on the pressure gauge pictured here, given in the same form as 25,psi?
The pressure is 50,psi
